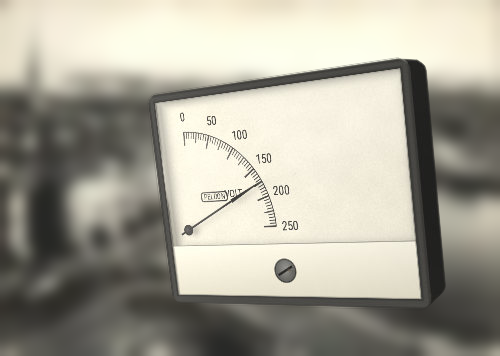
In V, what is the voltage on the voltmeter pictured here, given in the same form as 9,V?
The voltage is 175,V
